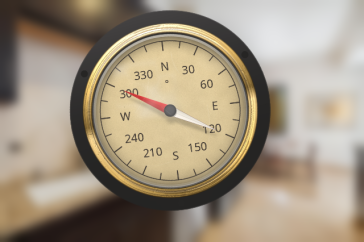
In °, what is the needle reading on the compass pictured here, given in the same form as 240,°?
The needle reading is 300,°
